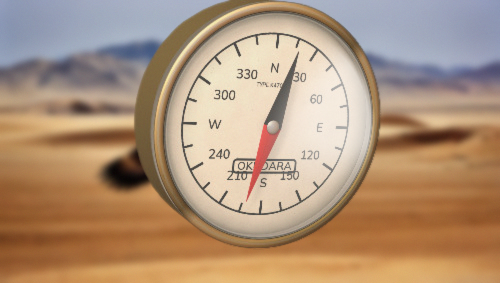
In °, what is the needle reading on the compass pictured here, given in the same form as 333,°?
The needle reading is 195,°
